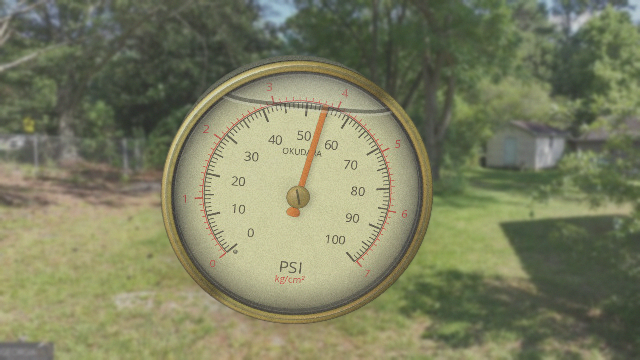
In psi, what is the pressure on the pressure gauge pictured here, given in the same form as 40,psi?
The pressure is 54,psi
